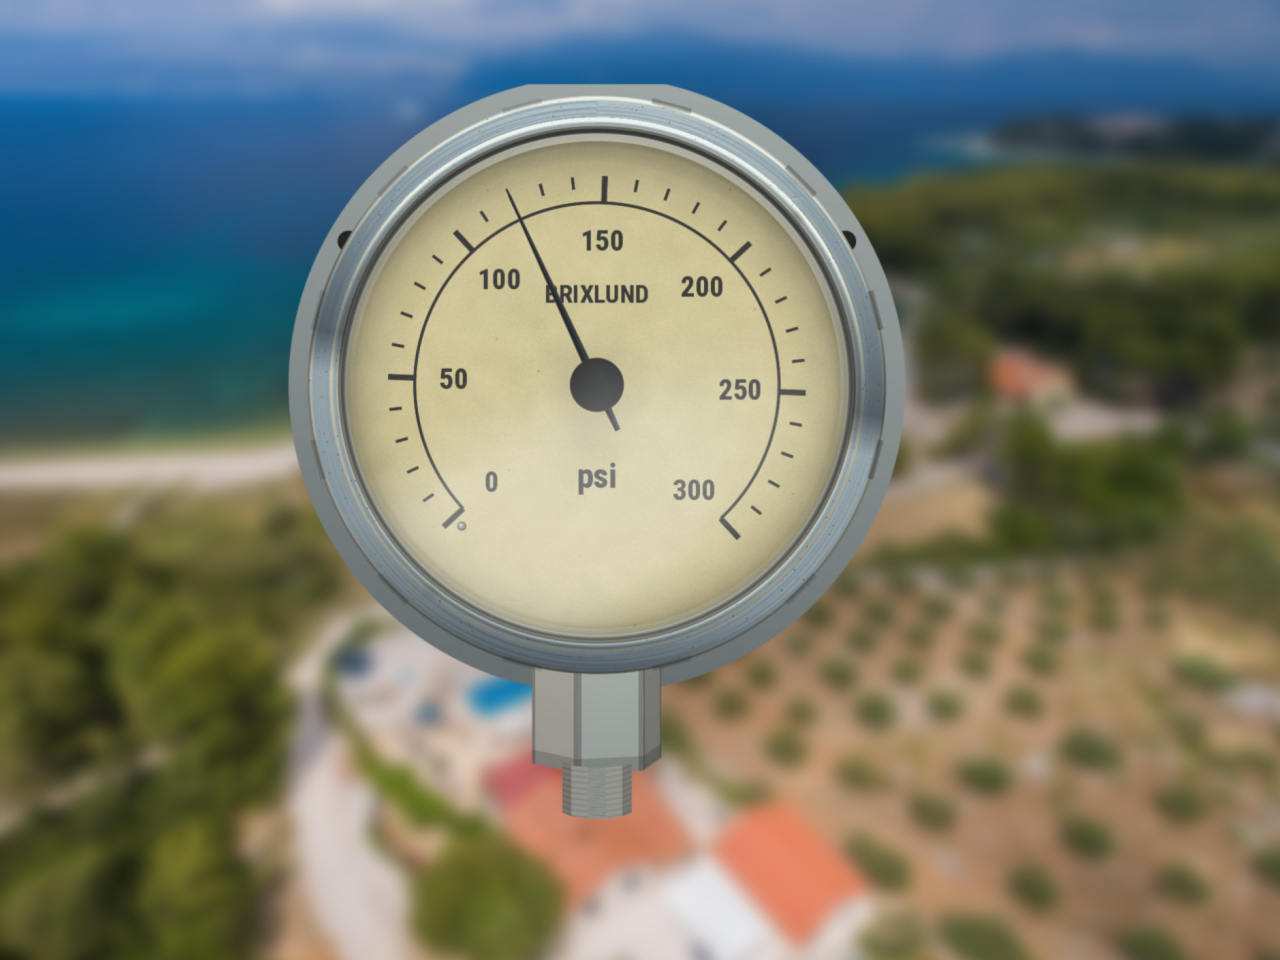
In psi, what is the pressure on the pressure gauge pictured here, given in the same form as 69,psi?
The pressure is 120,psi
